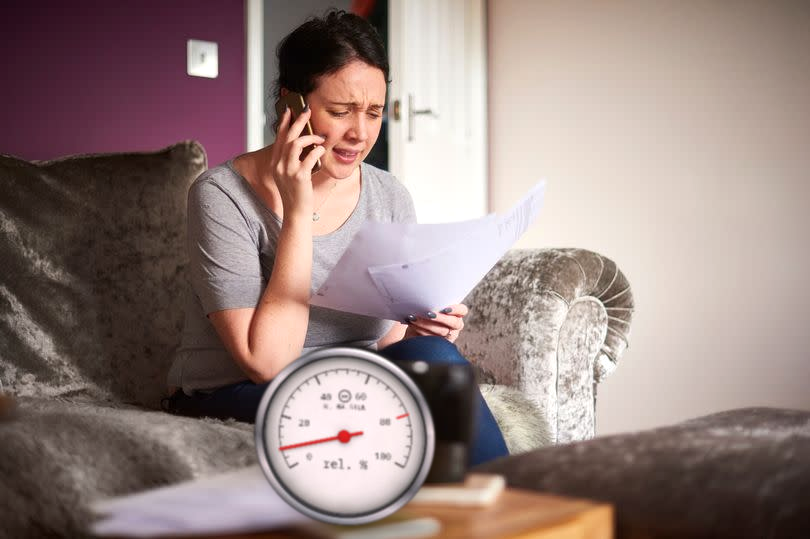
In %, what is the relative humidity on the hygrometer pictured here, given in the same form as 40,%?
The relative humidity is 8,%
